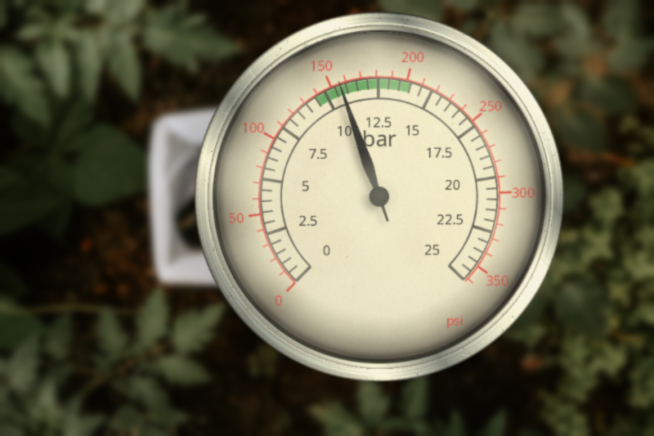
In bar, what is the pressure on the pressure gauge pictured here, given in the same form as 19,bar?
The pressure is 10.75,bar
